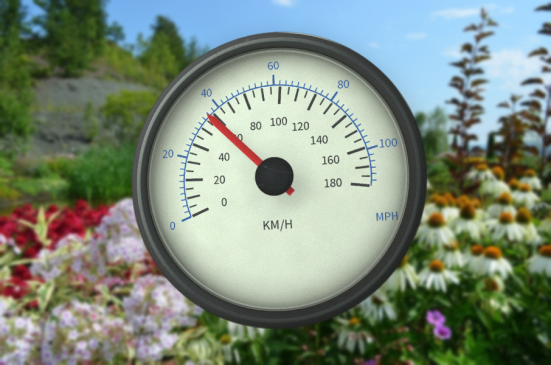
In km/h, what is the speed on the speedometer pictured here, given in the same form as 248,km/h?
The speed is 57.5,km/h
